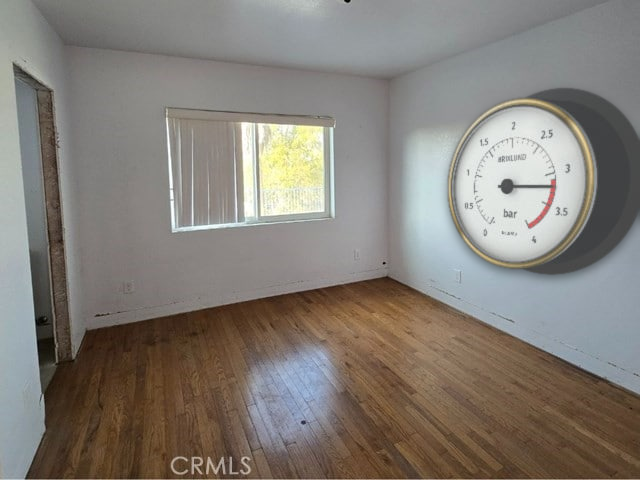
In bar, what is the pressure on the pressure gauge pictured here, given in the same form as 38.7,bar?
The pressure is 3.2,bar
